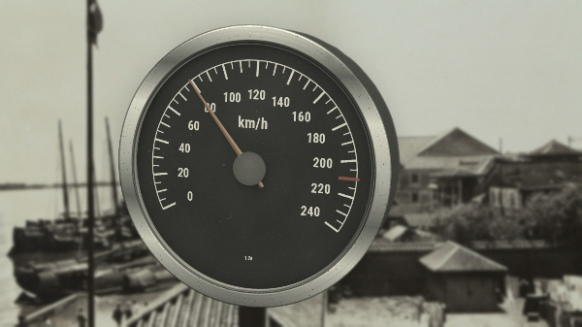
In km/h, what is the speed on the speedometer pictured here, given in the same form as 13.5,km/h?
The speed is 80,km/h
